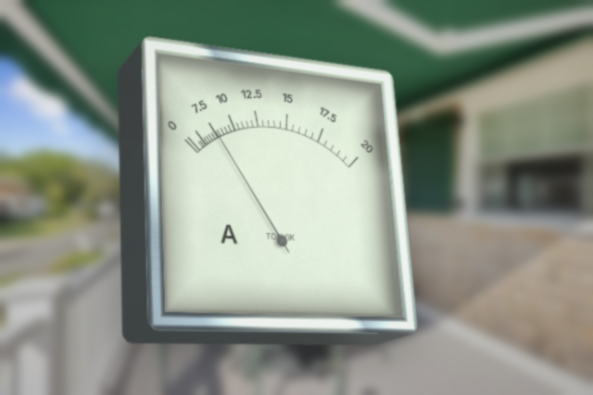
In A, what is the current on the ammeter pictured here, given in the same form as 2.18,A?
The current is 7.5,A
